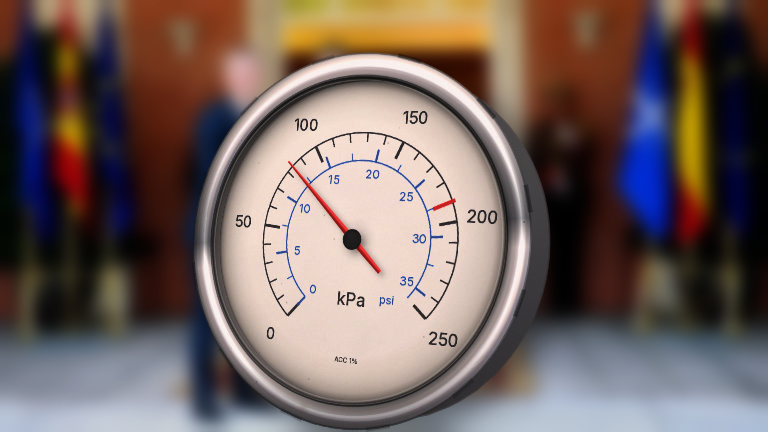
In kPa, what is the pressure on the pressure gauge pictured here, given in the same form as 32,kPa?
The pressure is 85,kPa
